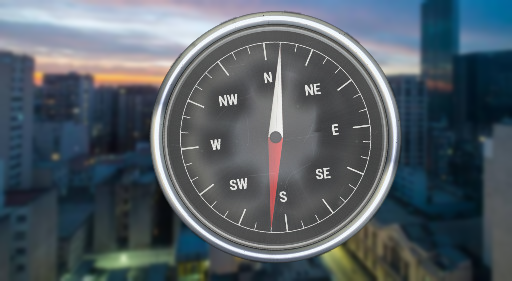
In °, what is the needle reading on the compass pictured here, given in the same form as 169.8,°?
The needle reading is 190,°
